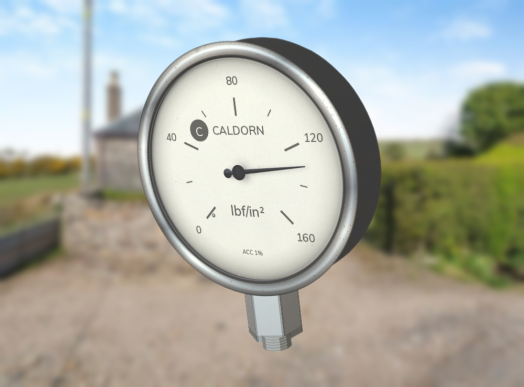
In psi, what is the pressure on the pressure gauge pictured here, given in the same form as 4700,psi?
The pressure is 130,psi
